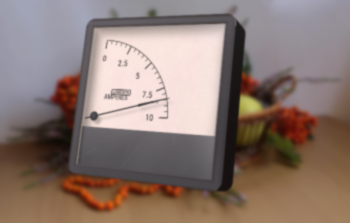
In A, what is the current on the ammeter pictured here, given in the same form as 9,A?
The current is 8.5,A
